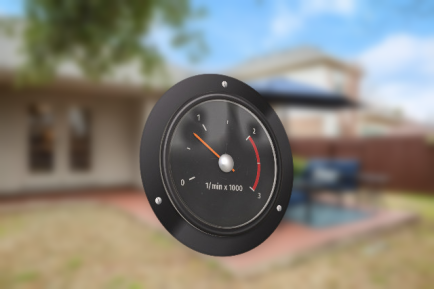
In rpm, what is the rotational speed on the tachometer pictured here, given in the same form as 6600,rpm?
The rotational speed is 750,rpm
